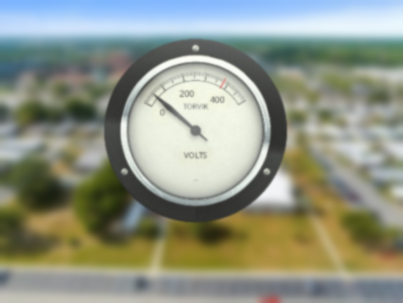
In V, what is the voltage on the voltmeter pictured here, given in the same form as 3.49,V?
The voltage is 50,V
